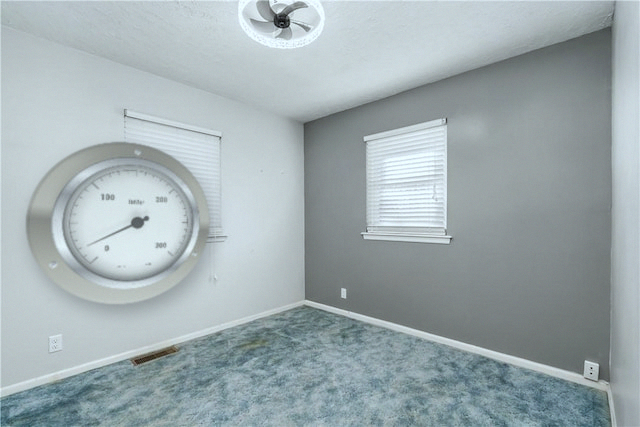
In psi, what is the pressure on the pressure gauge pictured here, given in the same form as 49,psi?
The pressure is 20,psi
